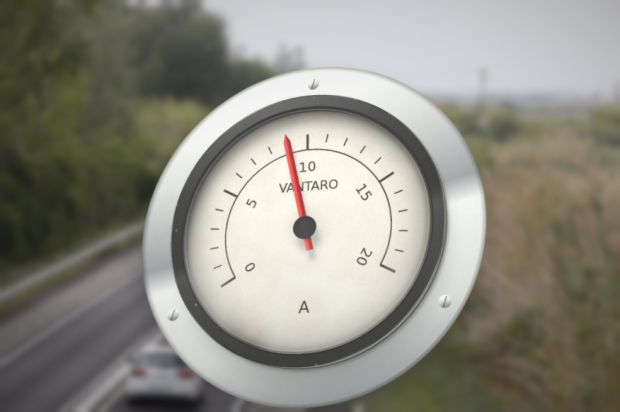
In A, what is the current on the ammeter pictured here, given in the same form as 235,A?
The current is 9,A
